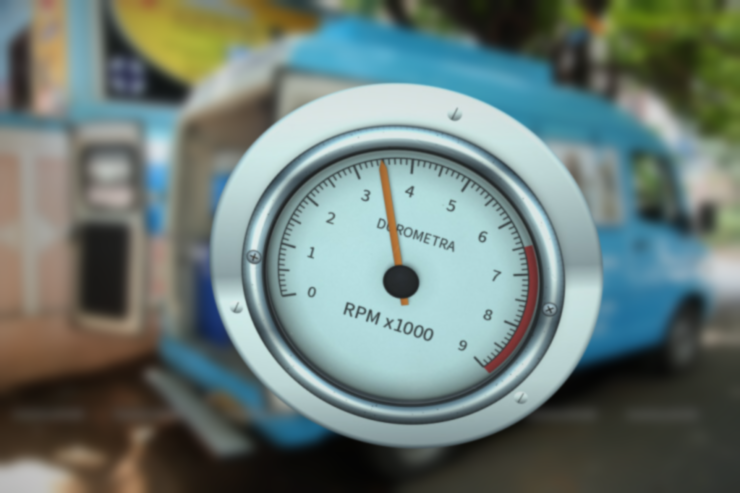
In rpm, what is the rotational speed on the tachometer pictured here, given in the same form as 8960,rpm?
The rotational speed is 3500,rpm
